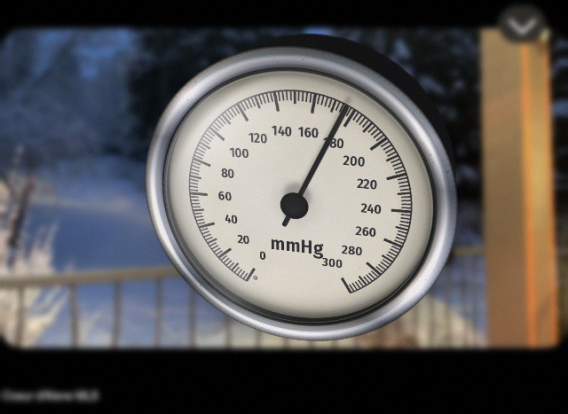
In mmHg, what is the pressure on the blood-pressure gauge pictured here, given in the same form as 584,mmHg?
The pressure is 176,mmHg
